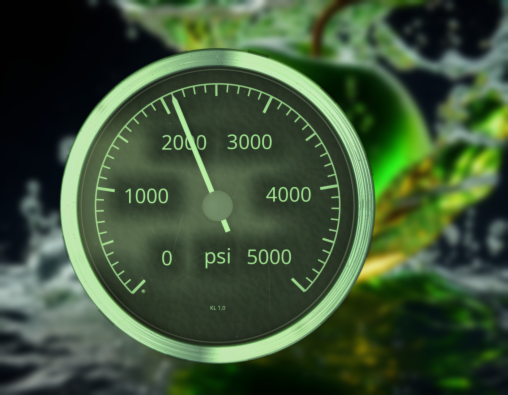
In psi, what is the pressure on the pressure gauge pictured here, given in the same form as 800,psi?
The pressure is 2100,psi
